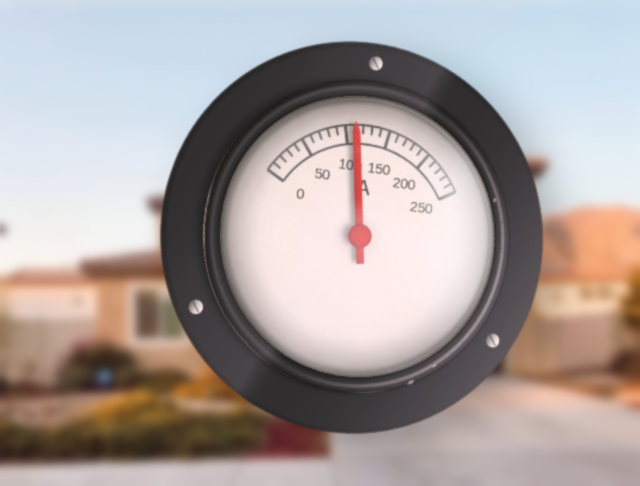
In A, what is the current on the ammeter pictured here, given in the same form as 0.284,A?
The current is 110,A
